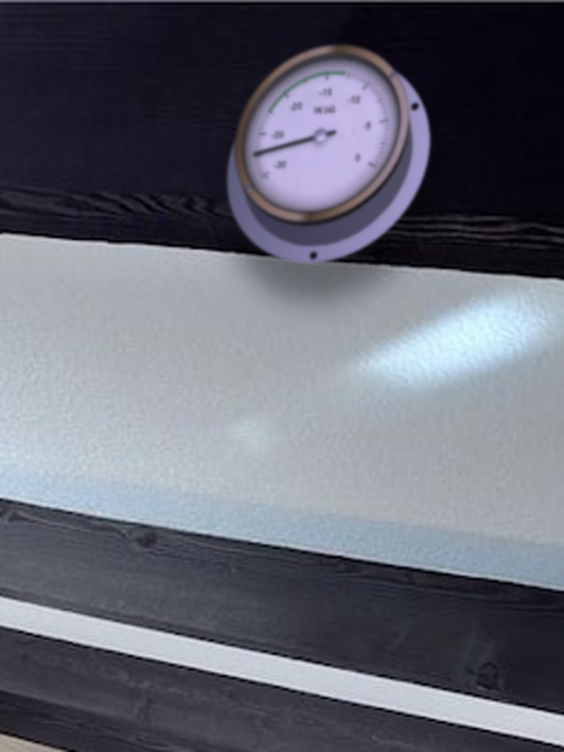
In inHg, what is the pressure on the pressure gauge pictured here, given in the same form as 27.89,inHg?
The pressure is -27.5,inHg
